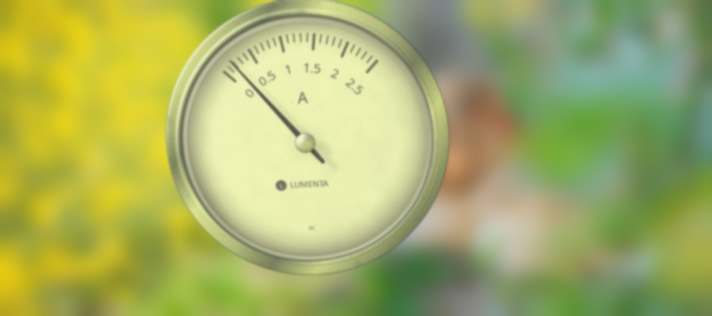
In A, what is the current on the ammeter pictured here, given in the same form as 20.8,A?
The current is 0.2,A
